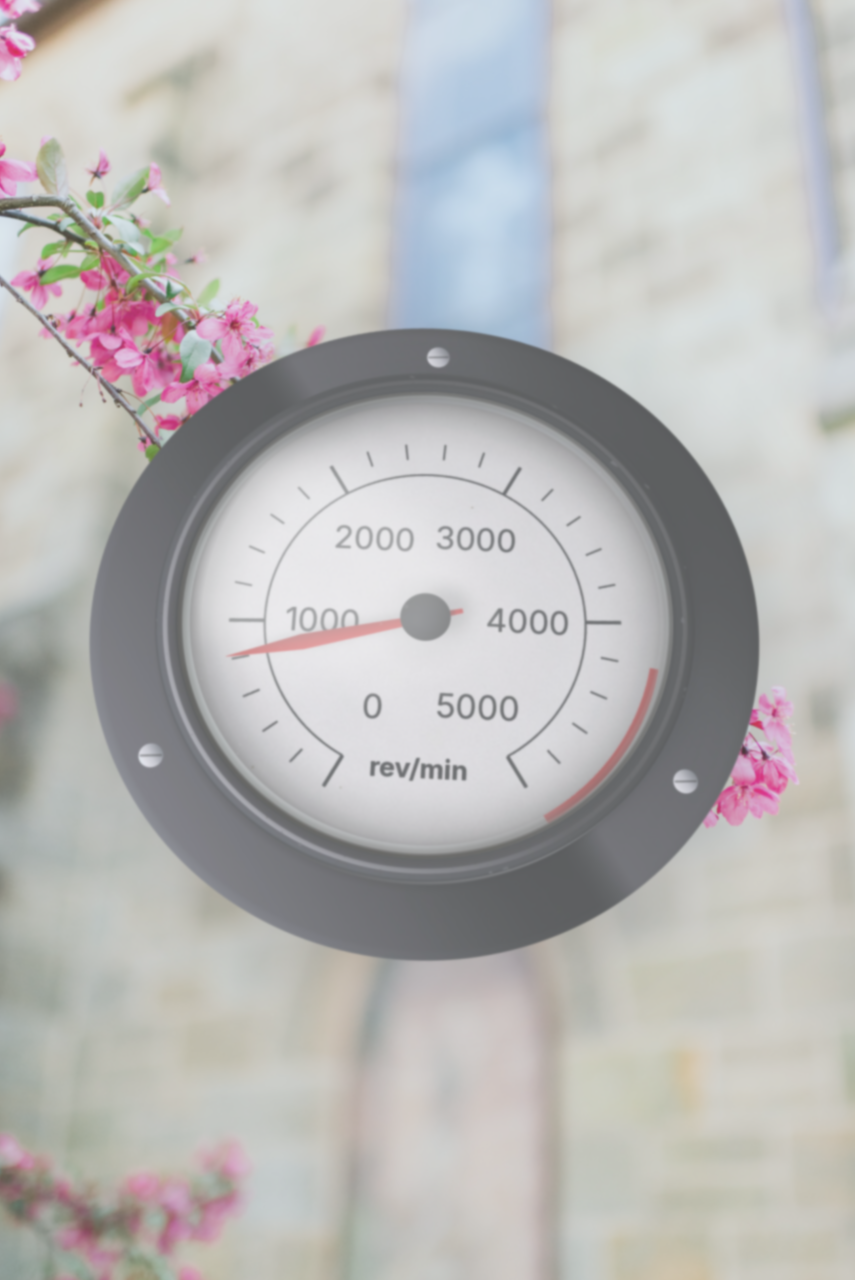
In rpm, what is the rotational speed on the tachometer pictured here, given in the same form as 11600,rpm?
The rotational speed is 800,rpm
